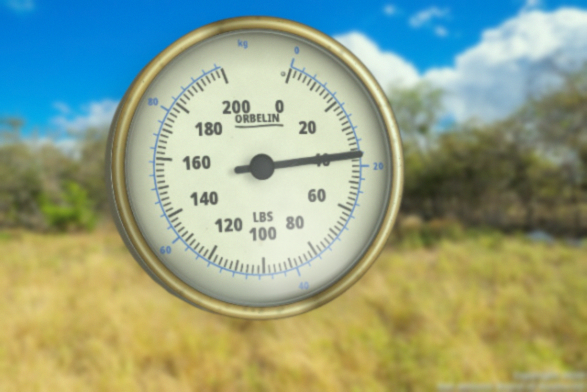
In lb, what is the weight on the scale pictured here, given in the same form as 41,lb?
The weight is 40,lb
